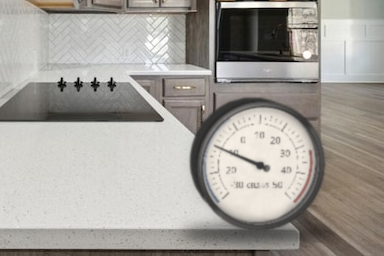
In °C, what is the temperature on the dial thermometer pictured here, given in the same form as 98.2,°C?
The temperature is -10,°C
